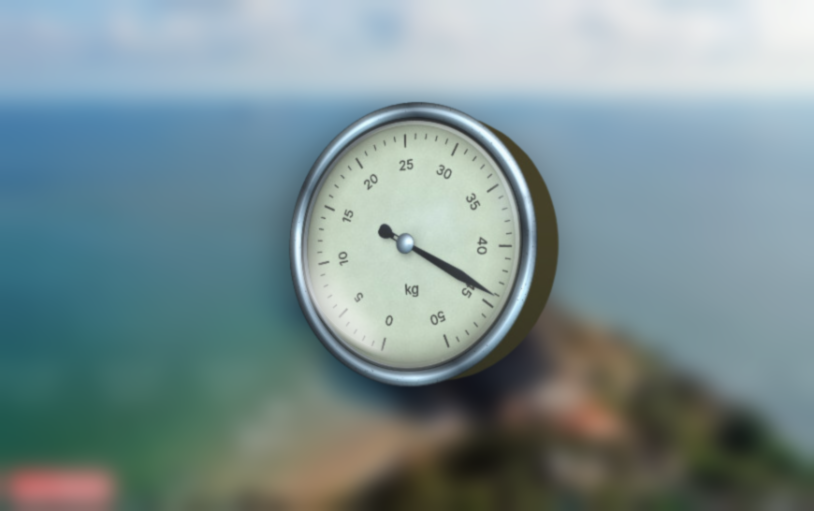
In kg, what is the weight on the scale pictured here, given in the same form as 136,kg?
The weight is 44,kg
